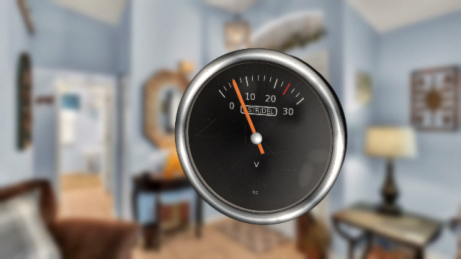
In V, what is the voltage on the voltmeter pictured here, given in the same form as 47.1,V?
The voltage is 6,V
